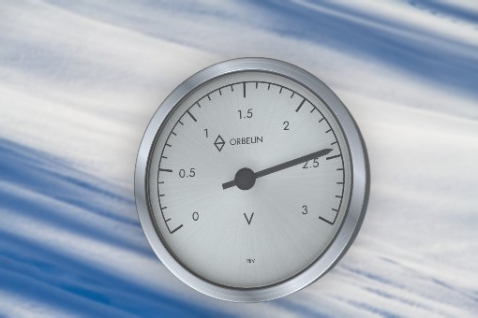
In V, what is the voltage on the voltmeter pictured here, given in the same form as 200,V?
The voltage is 2.45,V
